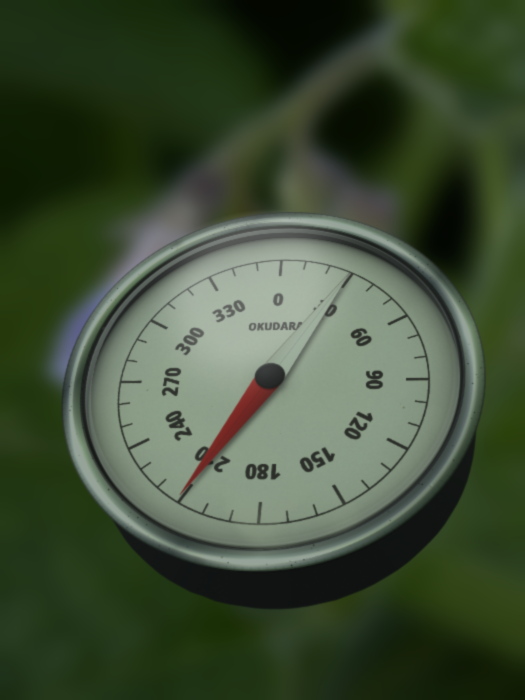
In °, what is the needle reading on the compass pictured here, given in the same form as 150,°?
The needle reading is 210,°
